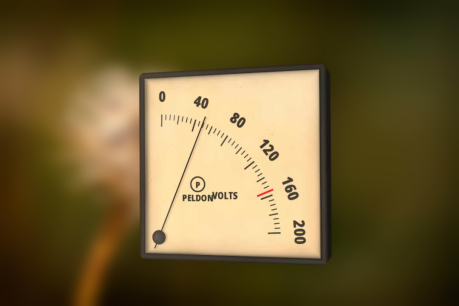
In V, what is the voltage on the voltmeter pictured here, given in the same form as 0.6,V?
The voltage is 50,V
